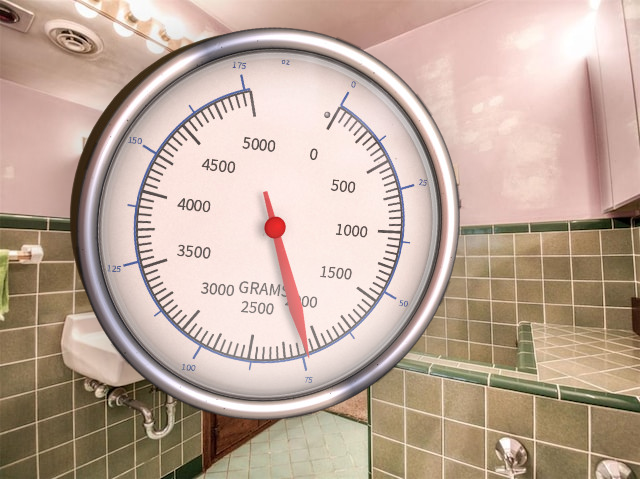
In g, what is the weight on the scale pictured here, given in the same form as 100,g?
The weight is 2100,g
